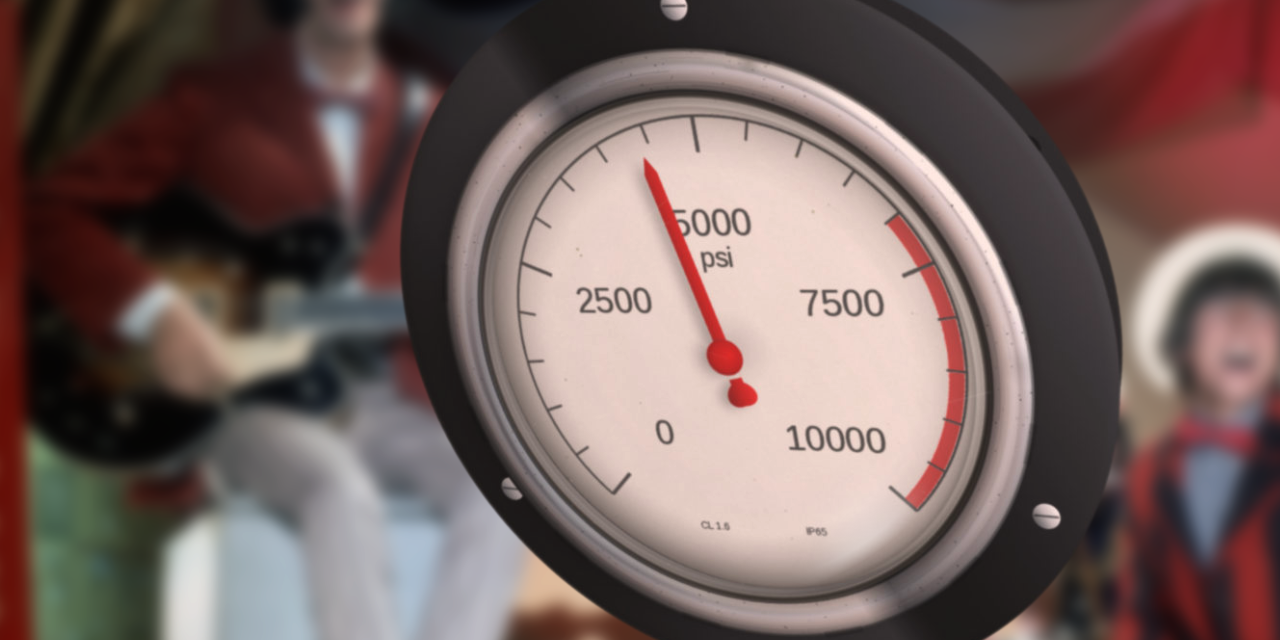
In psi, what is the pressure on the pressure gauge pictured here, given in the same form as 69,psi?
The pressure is 4500,psi
